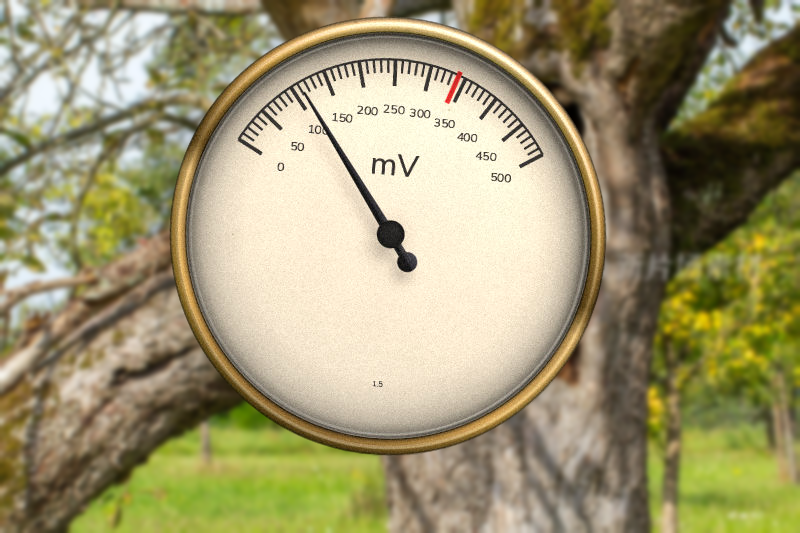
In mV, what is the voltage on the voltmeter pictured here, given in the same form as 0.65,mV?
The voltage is 110,mV
